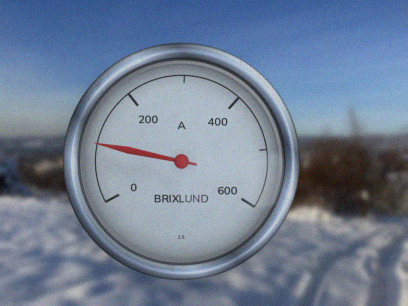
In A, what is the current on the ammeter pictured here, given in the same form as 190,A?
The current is 100,A
